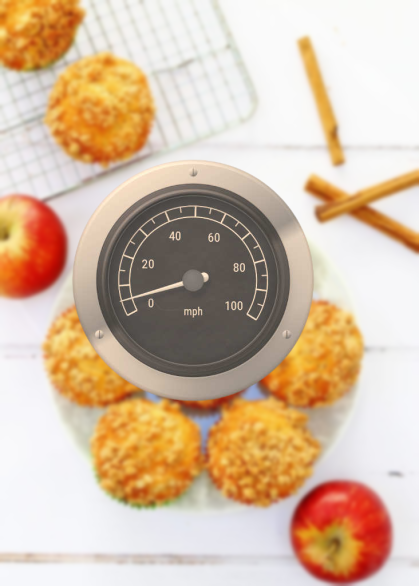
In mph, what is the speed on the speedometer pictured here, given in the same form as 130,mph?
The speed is 5,mph
